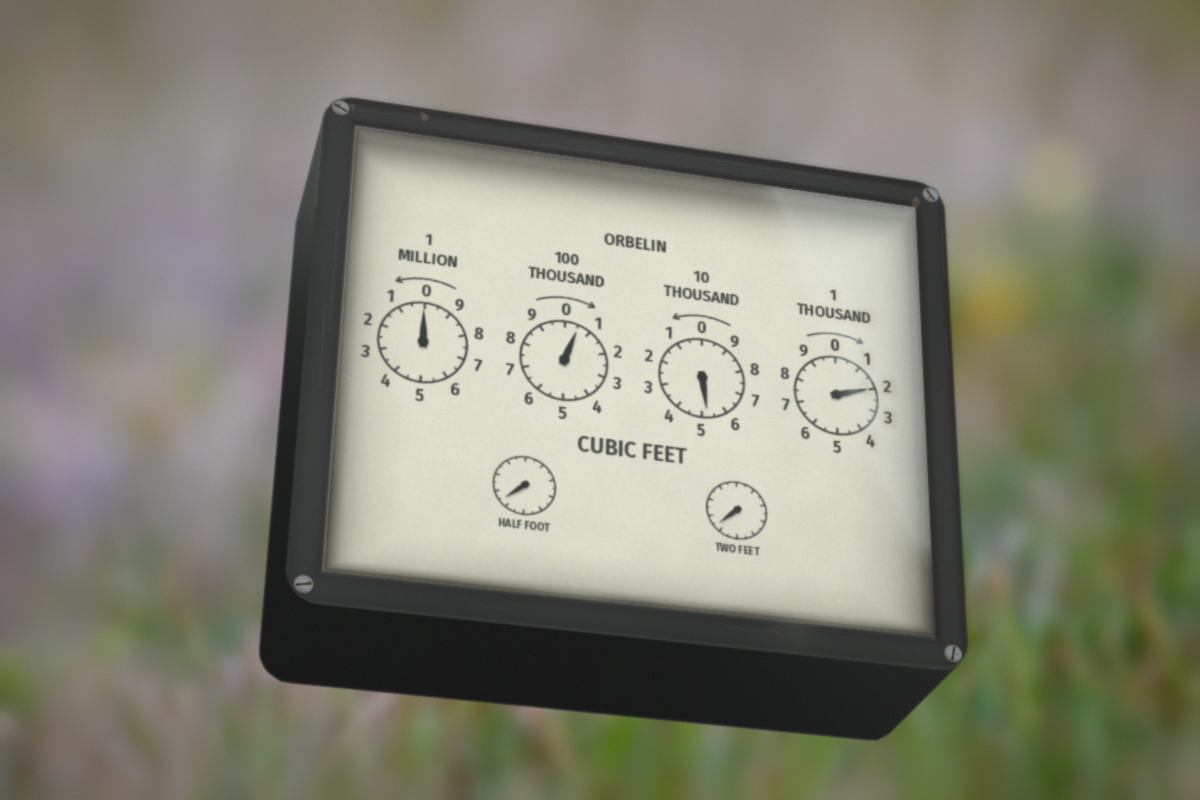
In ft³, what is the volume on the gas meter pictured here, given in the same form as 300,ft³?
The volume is 5200,ft³
